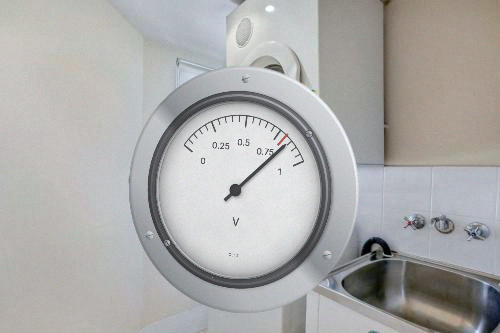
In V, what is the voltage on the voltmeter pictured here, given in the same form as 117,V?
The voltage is 0.85,V
